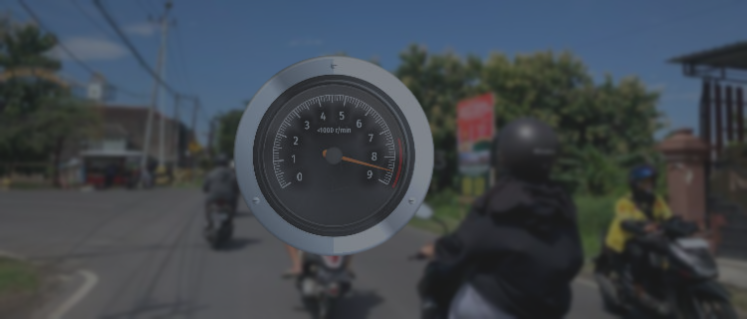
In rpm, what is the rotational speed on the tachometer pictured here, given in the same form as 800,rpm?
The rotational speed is 8500,rpm
